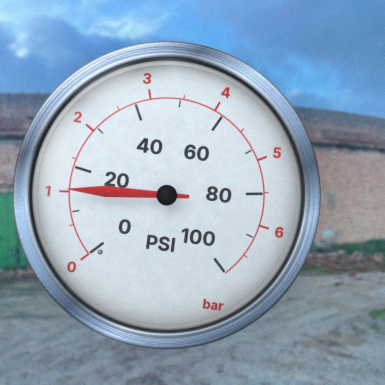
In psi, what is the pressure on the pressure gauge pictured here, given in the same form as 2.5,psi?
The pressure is 15,psi
